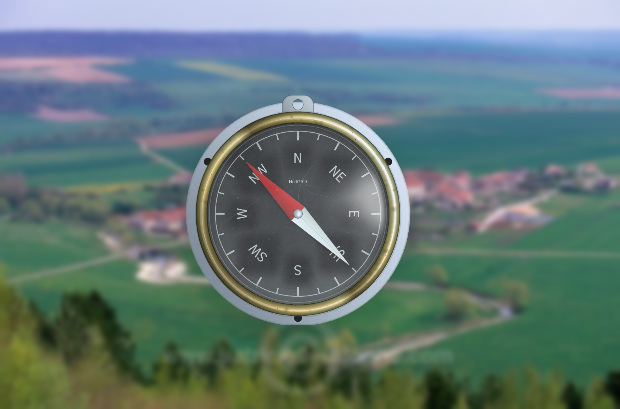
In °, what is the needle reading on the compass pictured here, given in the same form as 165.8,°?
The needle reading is 315,°
